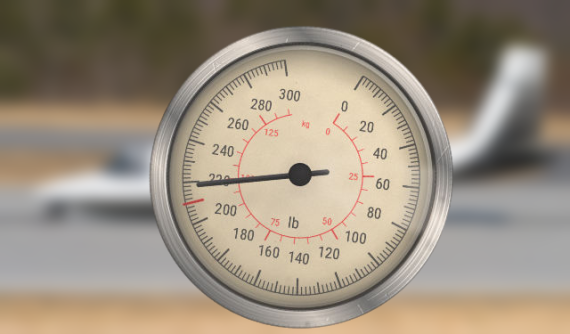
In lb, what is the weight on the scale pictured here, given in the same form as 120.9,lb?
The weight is 218,lb
